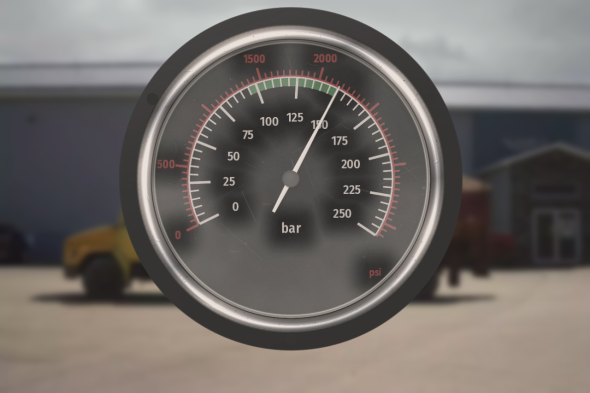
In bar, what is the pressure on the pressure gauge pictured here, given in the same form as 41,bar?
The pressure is 150,bar
